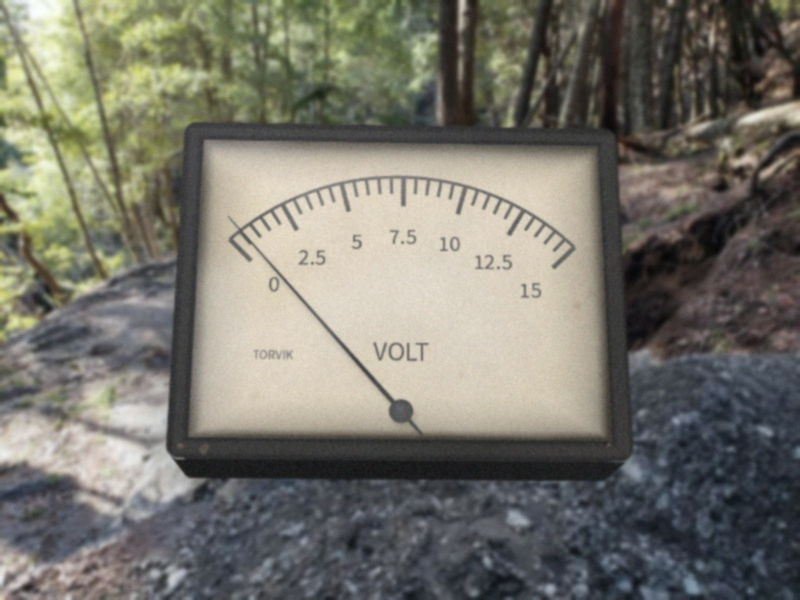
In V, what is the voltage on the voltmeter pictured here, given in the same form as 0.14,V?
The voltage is 0.5,V
